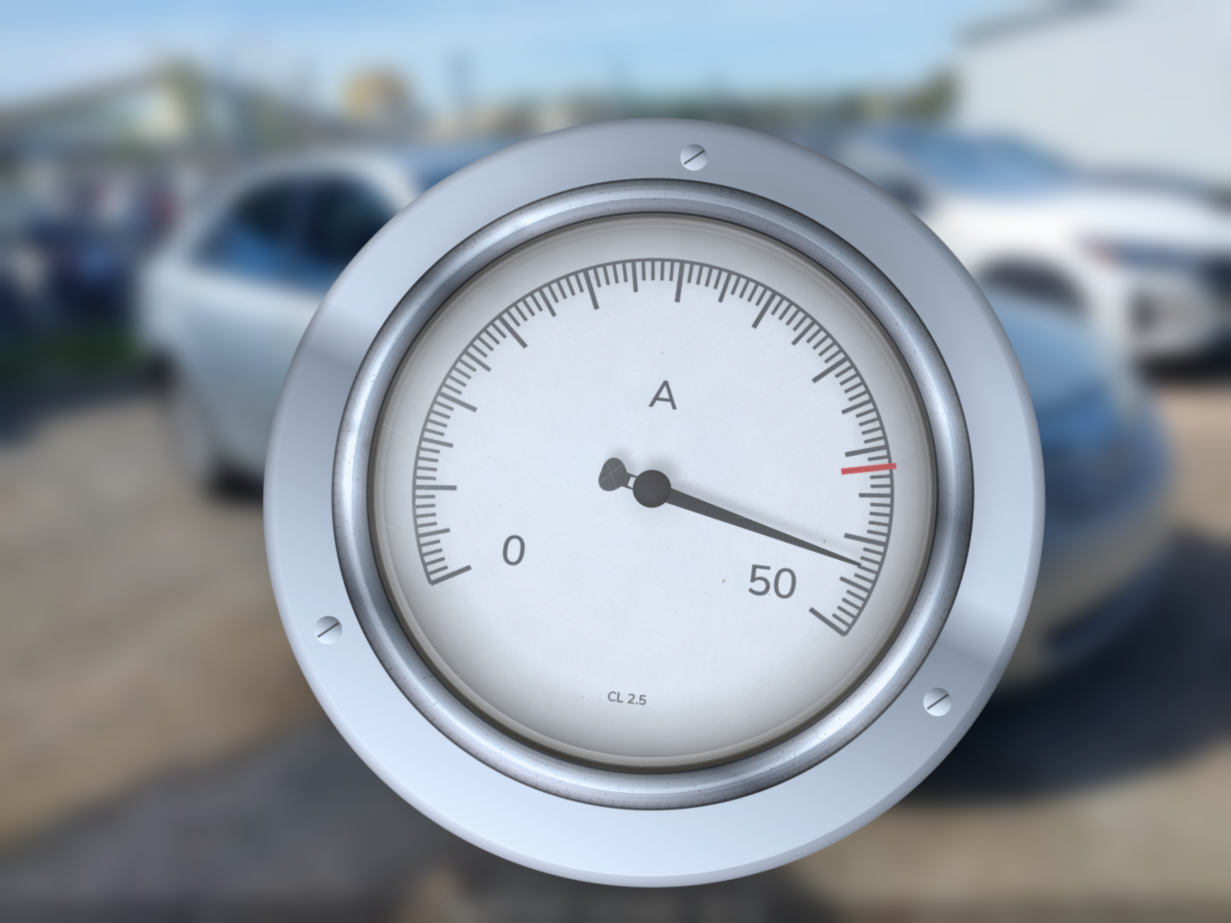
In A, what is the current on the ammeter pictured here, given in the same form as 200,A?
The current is 46.5,A
